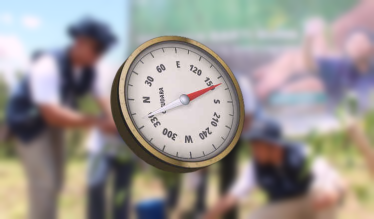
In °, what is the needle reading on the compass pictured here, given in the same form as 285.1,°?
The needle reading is 157.5,°
